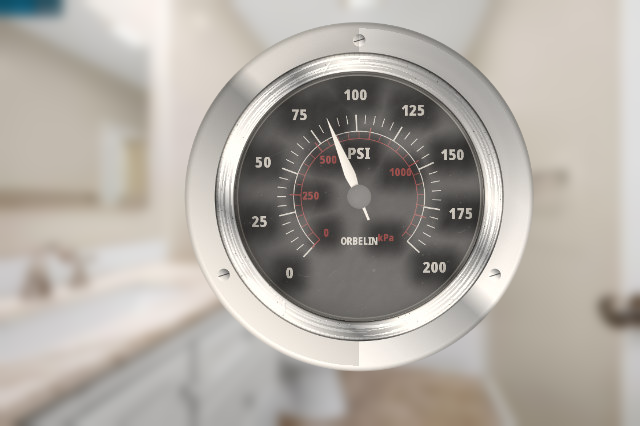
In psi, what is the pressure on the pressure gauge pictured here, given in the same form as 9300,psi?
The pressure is 85,psi
